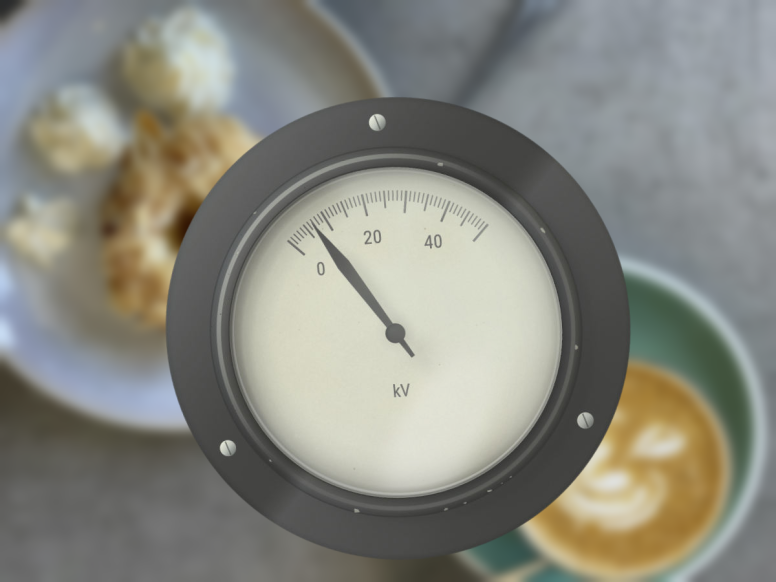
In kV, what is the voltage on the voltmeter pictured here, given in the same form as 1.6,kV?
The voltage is 7,kV
